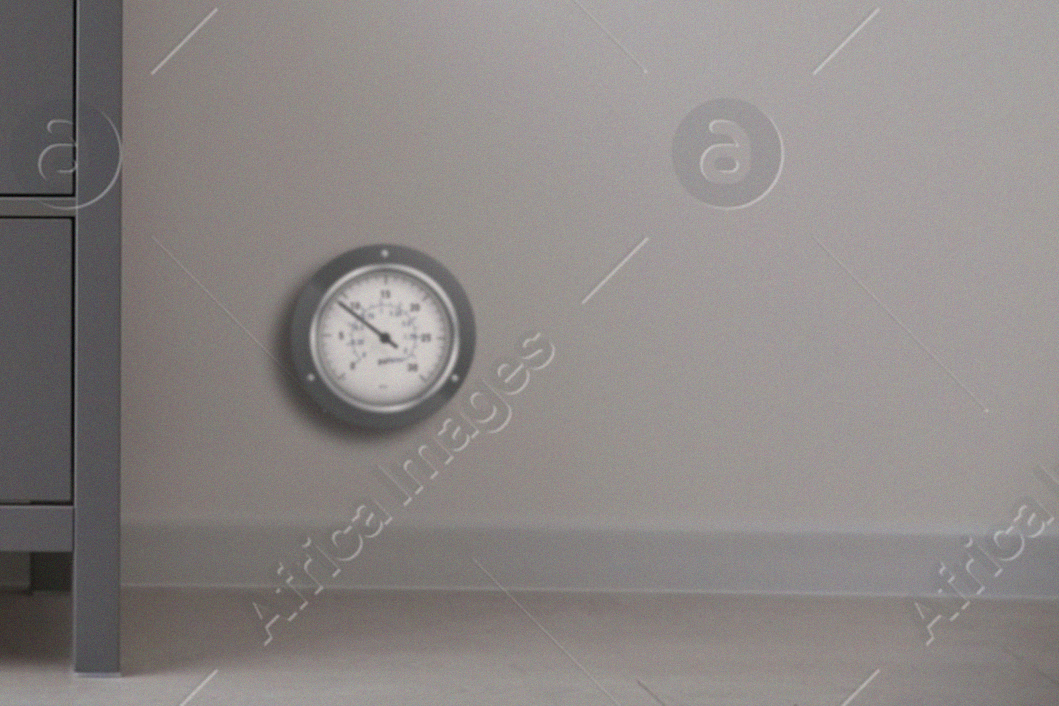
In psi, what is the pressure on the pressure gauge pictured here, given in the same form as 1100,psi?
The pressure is 9,psi
